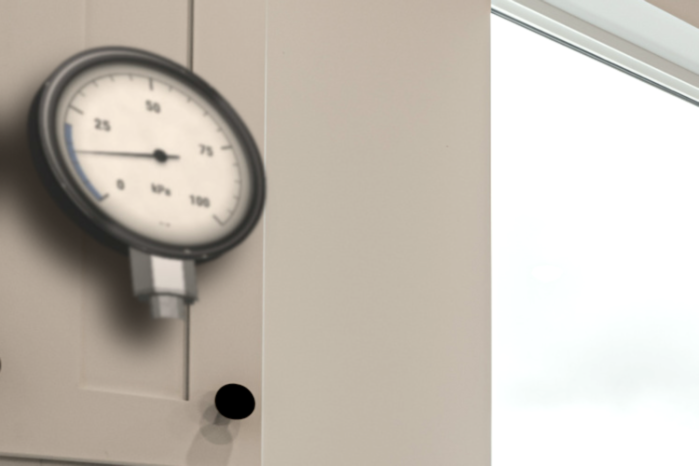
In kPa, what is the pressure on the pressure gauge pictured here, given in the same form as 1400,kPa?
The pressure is 12.5,kPa
